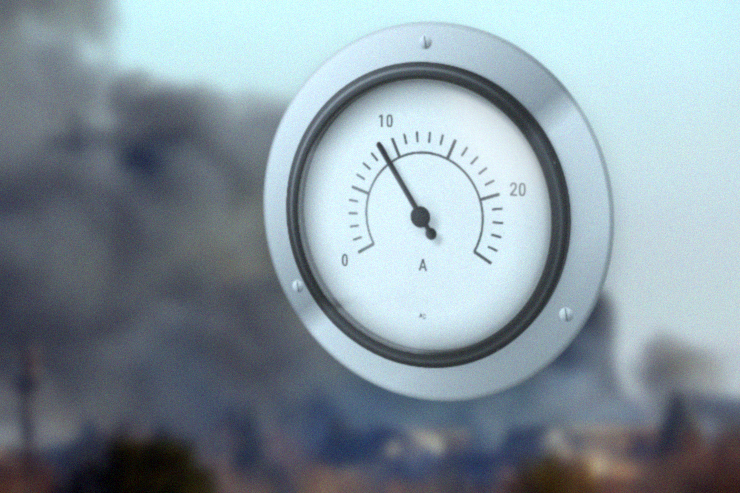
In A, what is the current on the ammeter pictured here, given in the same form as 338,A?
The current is 9,A
